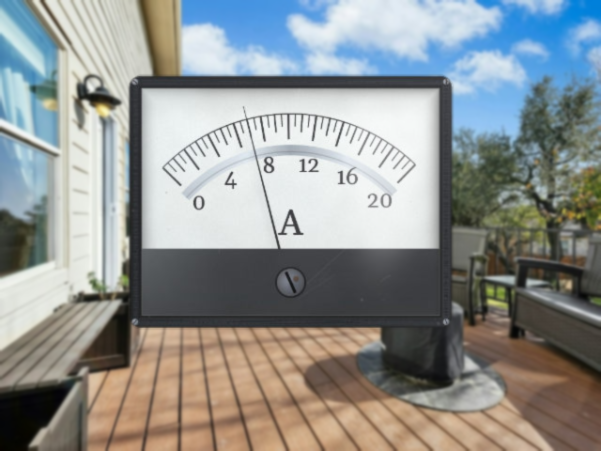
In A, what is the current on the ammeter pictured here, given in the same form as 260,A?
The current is 7,A
